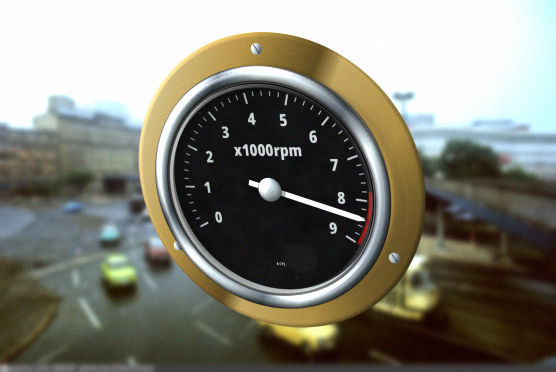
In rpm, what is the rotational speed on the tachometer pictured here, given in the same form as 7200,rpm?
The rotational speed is 8400,rpm
